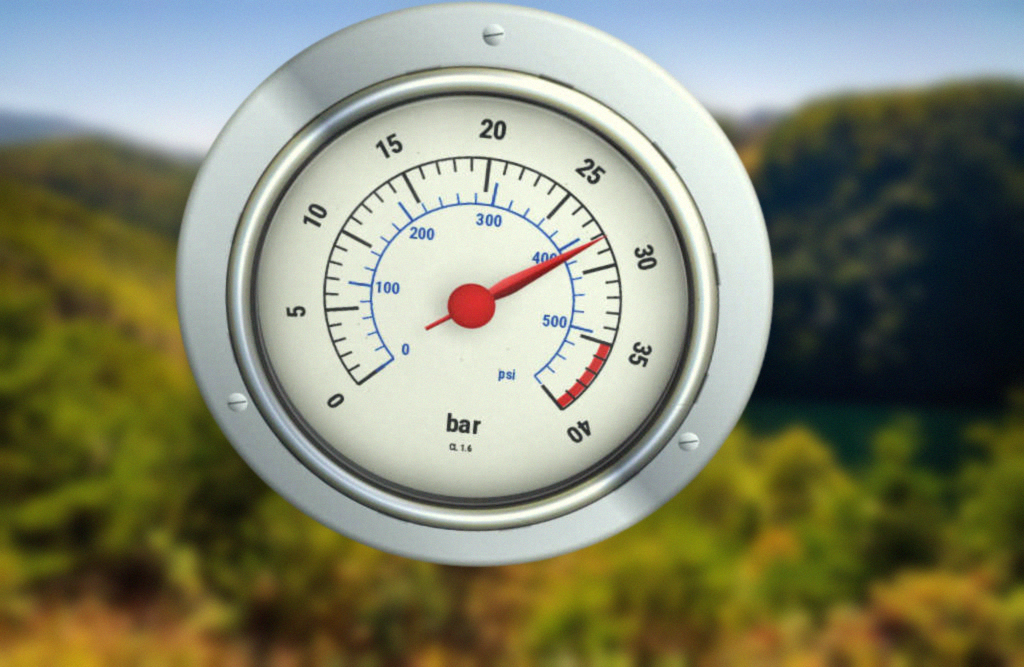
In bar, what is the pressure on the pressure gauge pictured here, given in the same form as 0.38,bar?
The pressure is 28,bar
